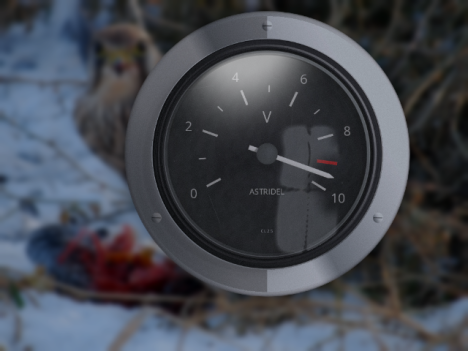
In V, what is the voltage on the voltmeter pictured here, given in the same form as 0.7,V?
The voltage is 9.5,V
